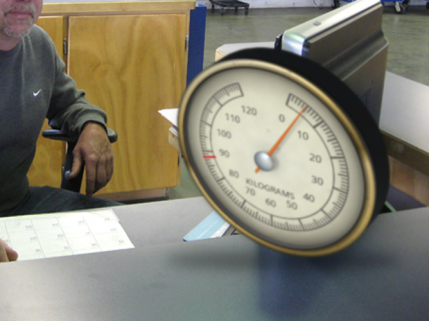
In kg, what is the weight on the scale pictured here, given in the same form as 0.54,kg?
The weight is 5,kg
